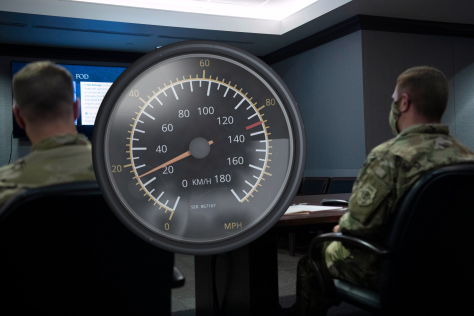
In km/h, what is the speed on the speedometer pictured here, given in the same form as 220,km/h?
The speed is 25,km/h
